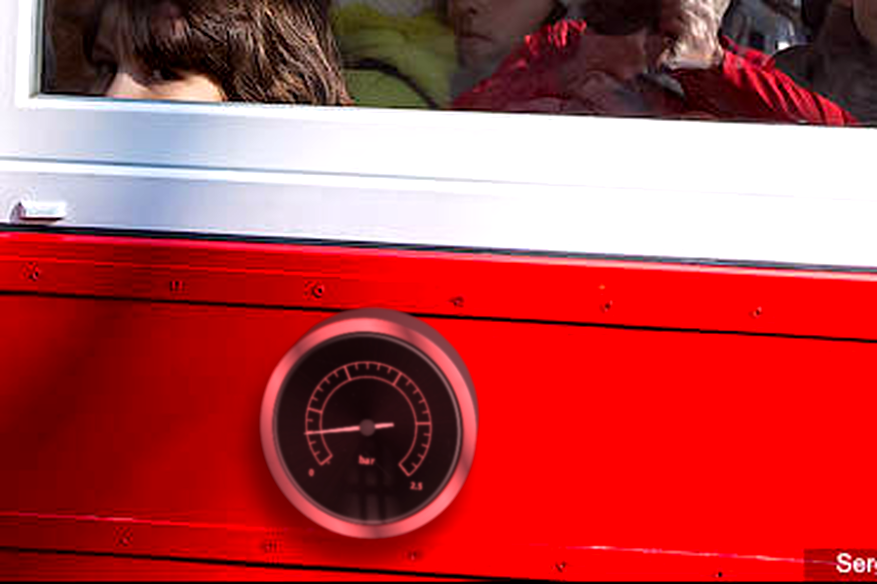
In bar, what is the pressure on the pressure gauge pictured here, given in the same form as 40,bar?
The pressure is 0.3,bar
